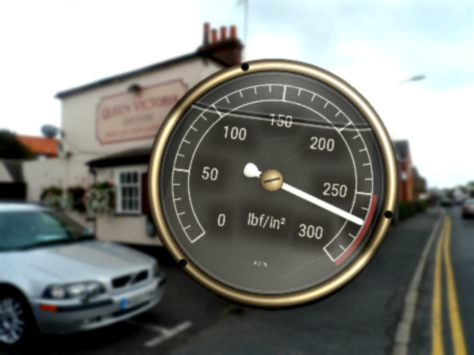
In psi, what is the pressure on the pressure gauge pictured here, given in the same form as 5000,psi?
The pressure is 270,psi
